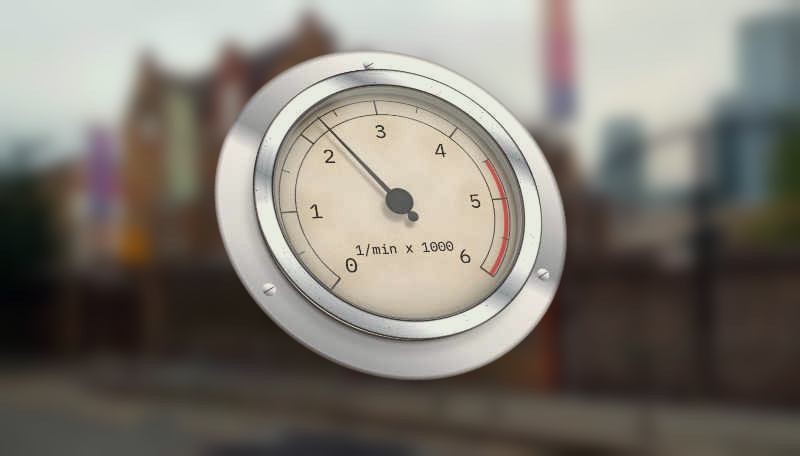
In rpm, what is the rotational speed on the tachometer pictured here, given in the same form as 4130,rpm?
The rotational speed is 2250,rpm
